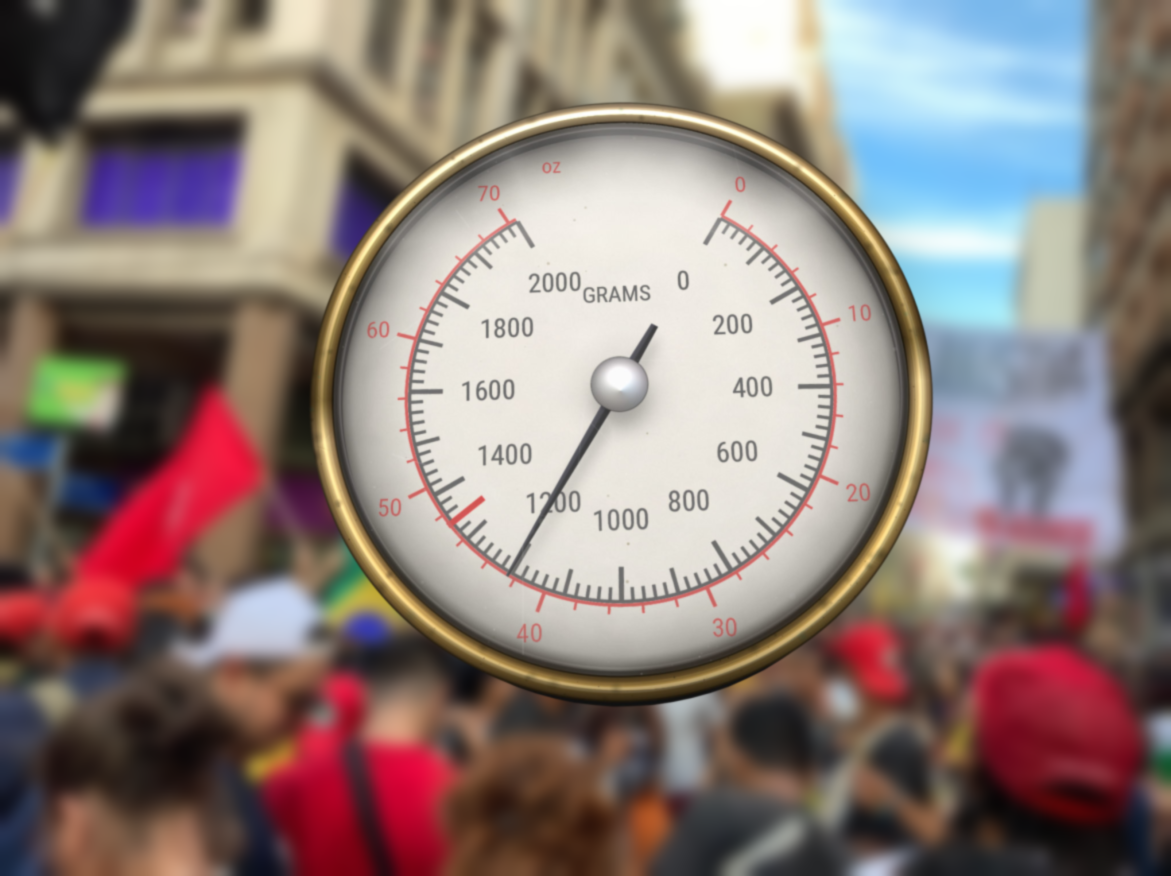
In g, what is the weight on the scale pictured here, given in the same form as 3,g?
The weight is 1200,g
